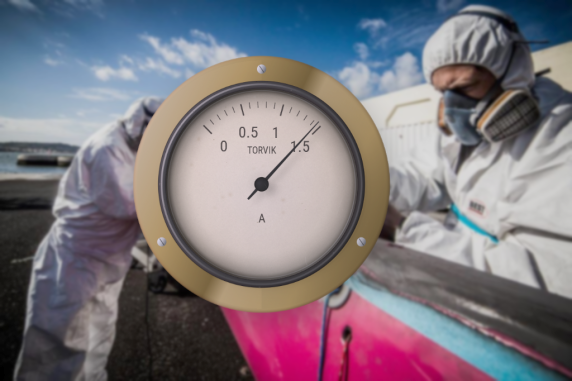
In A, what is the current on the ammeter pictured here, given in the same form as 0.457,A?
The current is 1.45,A
